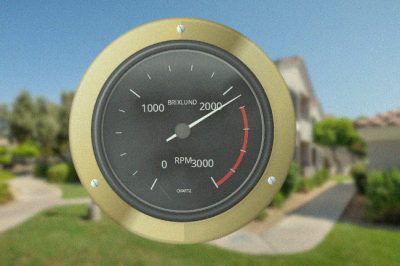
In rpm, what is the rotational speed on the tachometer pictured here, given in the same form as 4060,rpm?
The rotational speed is 2100,rpm
